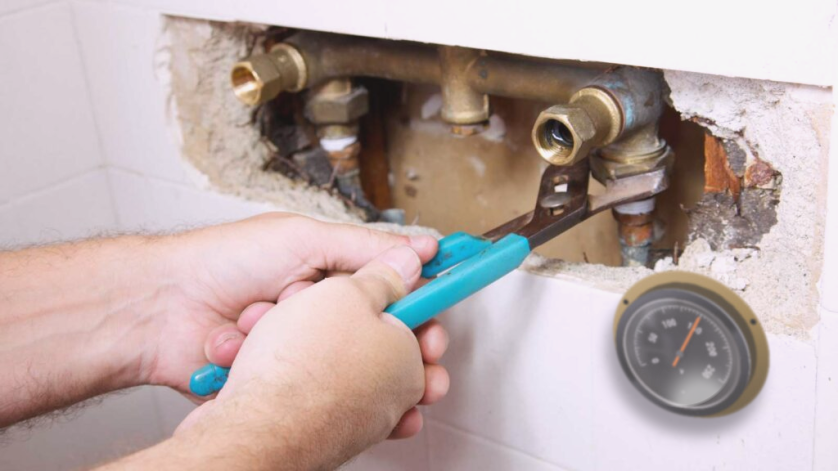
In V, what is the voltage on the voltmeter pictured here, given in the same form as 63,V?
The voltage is 150,V
